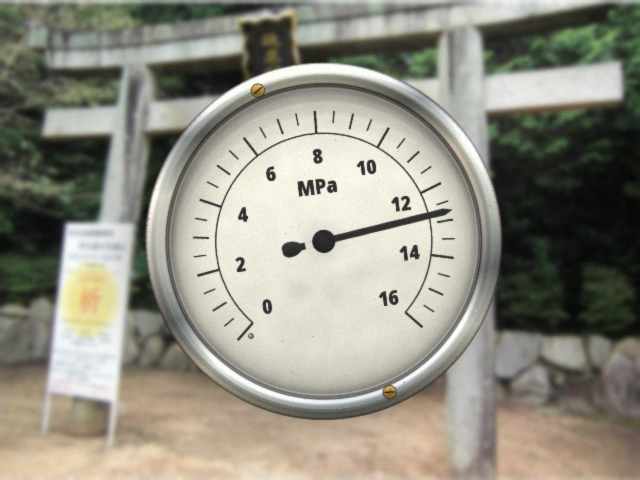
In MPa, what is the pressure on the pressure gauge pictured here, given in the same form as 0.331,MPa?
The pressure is 12.75,MPa
